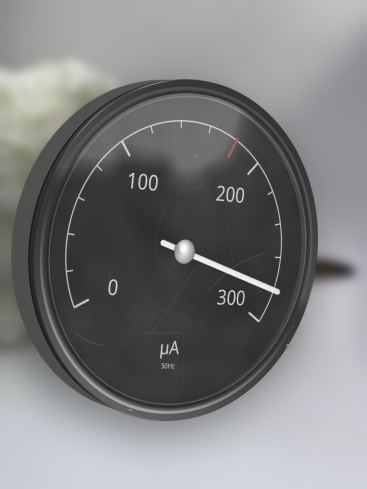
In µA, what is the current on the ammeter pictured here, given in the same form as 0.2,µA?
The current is 280,µA
